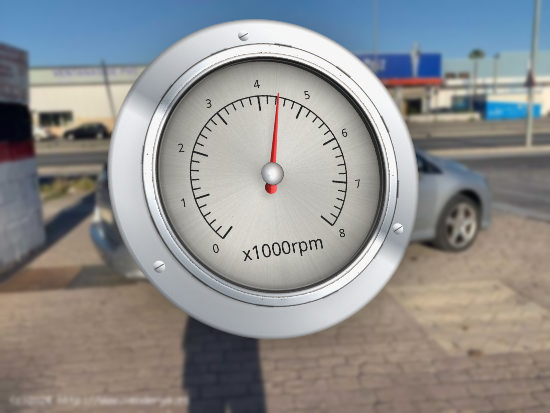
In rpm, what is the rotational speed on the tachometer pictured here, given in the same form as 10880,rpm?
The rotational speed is 4400,rpm
